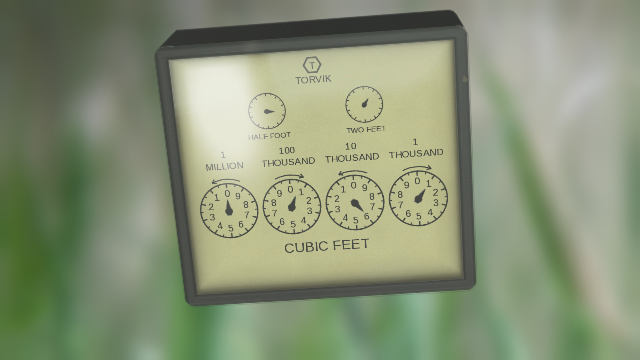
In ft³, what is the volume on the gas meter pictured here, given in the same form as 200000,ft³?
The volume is 6100,ft³
